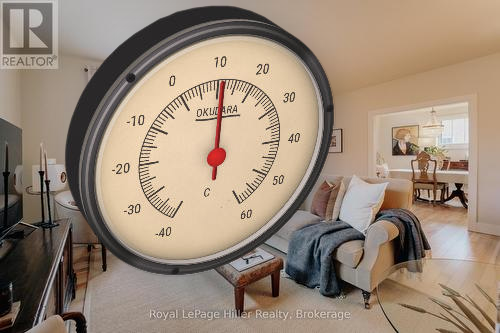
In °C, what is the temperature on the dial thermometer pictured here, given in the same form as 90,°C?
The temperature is 10,°C
